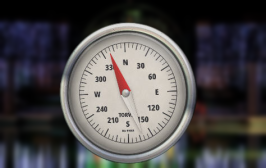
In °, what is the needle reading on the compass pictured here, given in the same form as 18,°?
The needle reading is 340,°
